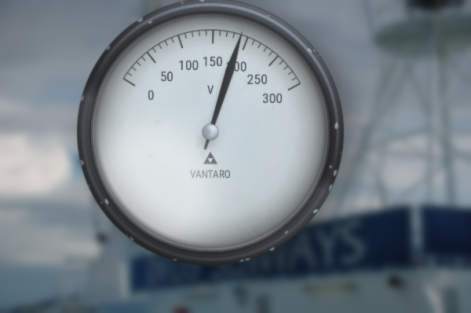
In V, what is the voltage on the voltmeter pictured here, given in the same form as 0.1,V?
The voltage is 190,V
